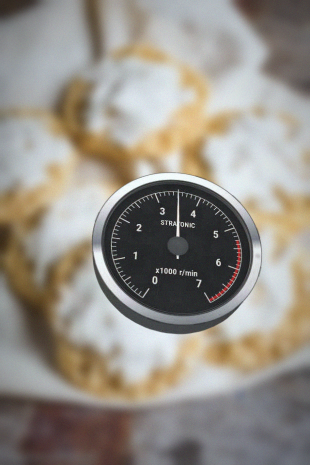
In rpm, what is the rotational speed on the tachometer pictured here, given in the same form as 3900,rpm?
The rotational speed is 3500,rpm
